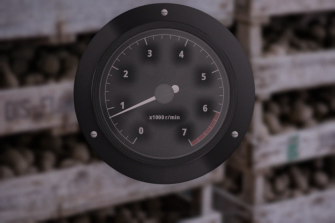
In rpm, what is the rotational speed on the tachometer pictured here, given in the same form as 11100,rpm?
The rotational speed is 800,rpm
